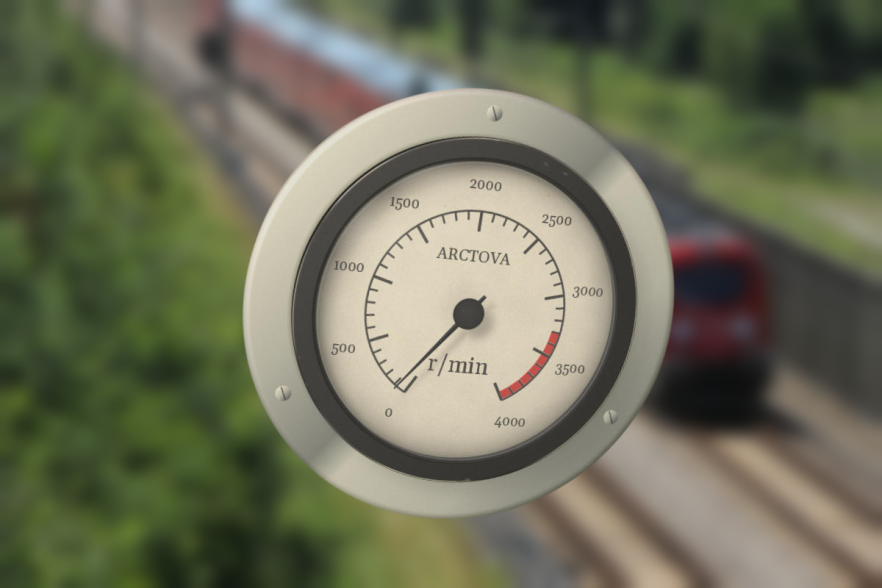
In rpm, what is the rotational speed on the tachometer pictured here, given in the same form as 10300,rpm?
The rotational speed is 100,rpm
